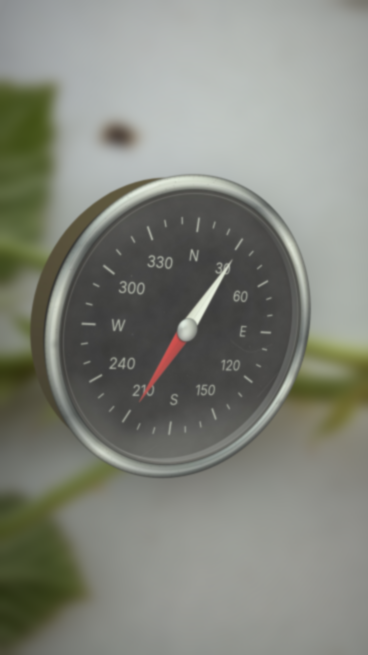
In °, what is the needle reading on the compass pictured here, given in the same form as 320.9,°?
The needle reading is 210,°
